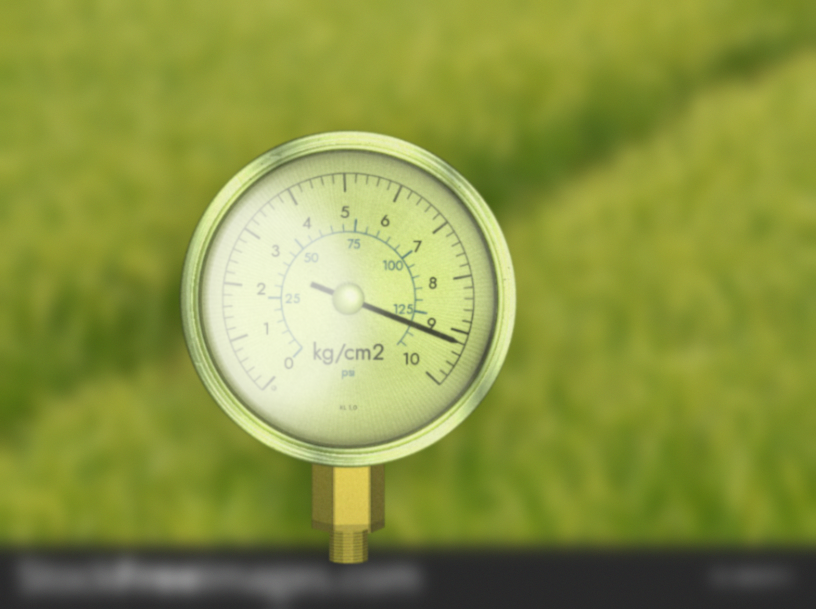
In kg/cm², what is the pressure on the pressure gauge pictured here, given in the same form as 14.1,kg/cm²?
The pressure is 9.2,kg/cm²
